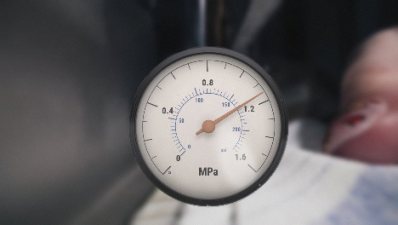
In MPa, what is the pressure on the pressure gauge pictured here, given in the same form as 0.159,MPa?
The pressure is 1.15,MPa
